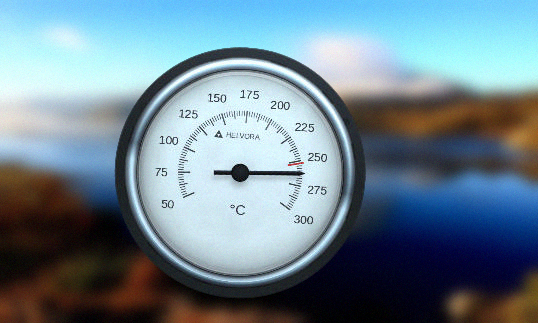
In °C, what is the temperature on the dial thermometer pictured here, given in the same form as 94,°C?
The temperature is 262.5,°C
